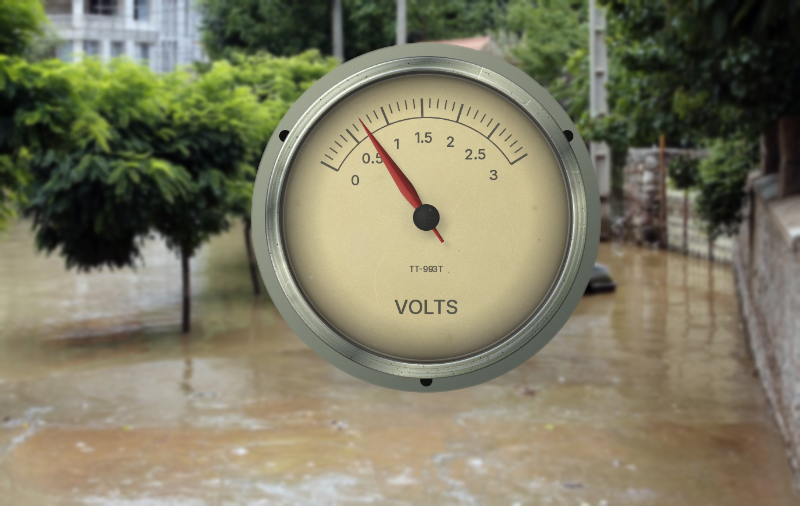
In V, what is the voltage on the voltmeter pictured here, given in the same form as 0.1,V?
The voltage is 0.7,V
